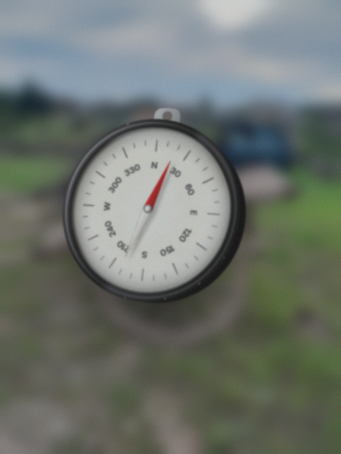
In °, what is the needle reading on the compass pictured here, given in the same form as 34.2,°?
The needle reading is 20,°
